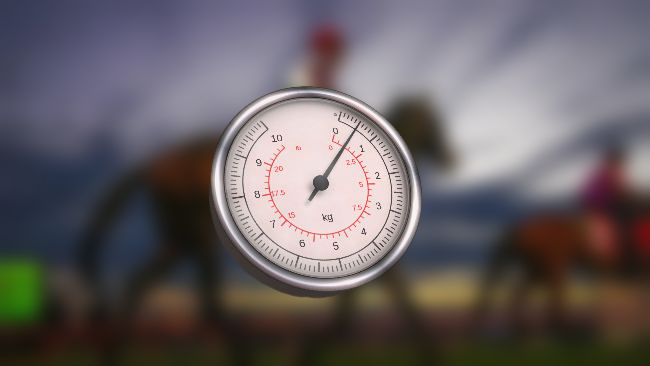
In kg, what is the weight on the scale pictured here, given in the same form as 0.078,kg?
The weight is 0.5,kg
